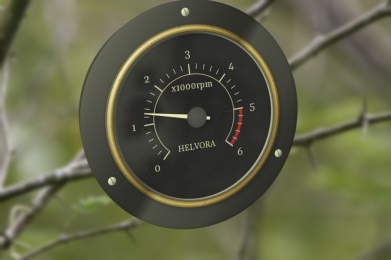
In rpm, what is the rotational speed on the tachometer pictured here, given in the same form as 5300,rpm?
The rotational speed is 1300,rpm
